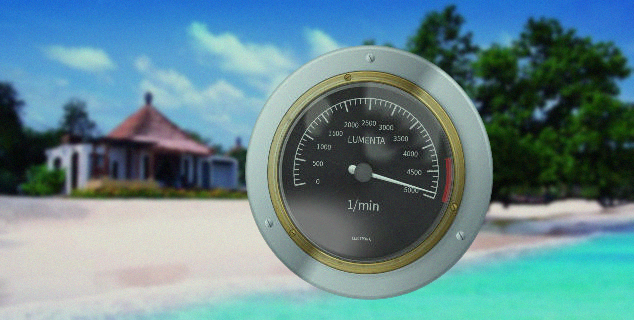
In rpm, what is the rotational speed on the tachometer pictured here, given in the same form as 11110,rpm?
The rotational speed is 4900,rpm
